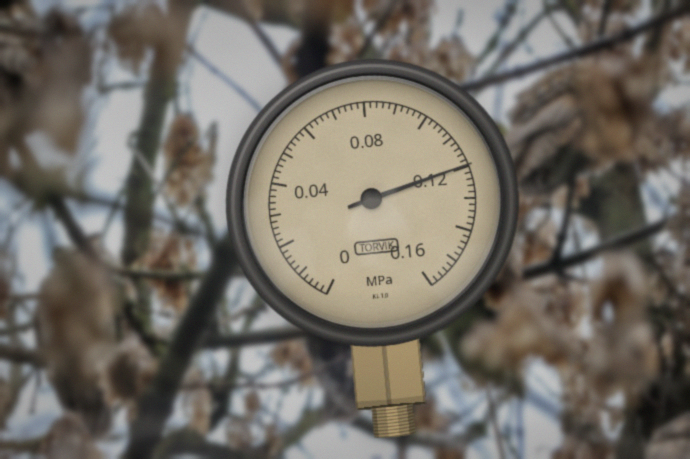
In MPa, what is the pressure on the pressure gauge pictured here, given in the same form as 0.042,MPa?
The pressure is 0.12,MPa
